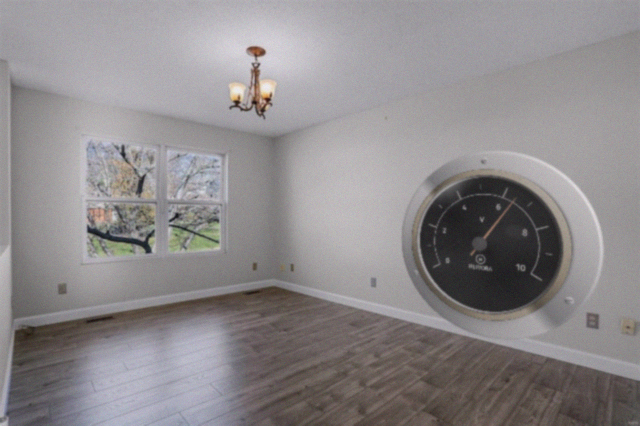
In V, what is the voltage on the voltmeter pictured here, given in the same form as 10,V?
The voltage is 6.5,V
